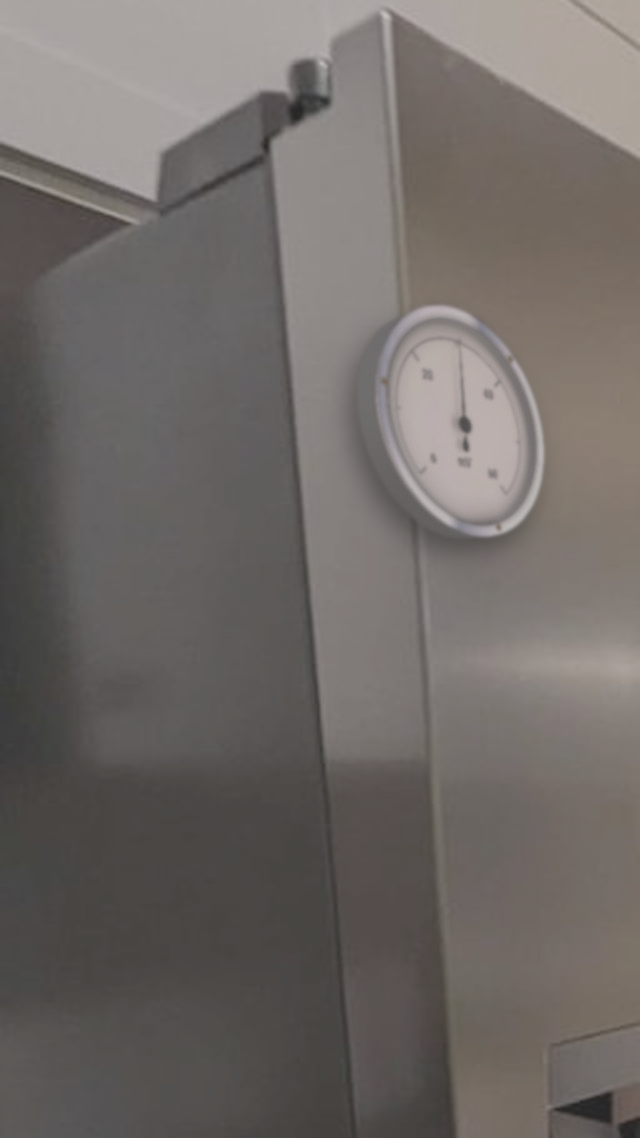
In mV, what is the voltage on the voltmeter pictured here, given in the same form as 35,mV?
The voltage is 30,mV
